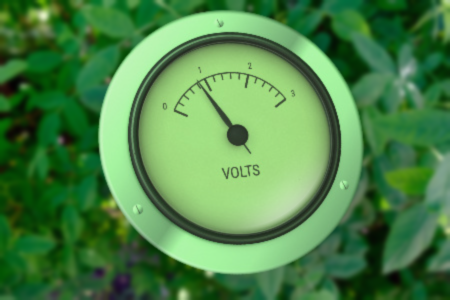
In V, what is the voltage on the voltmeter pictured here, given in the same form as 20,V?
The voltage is 0.8,V
